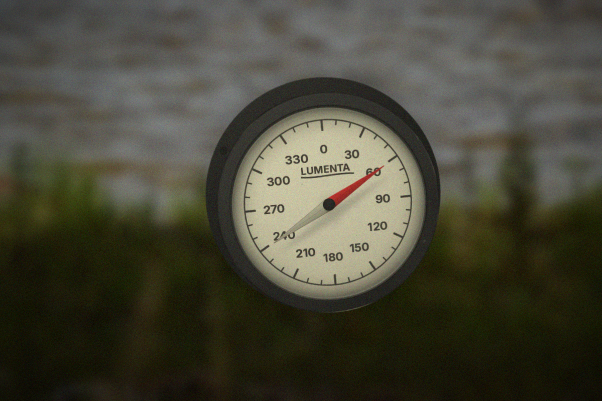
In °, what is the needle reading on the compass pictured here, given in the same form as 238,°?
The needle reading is 60,°
